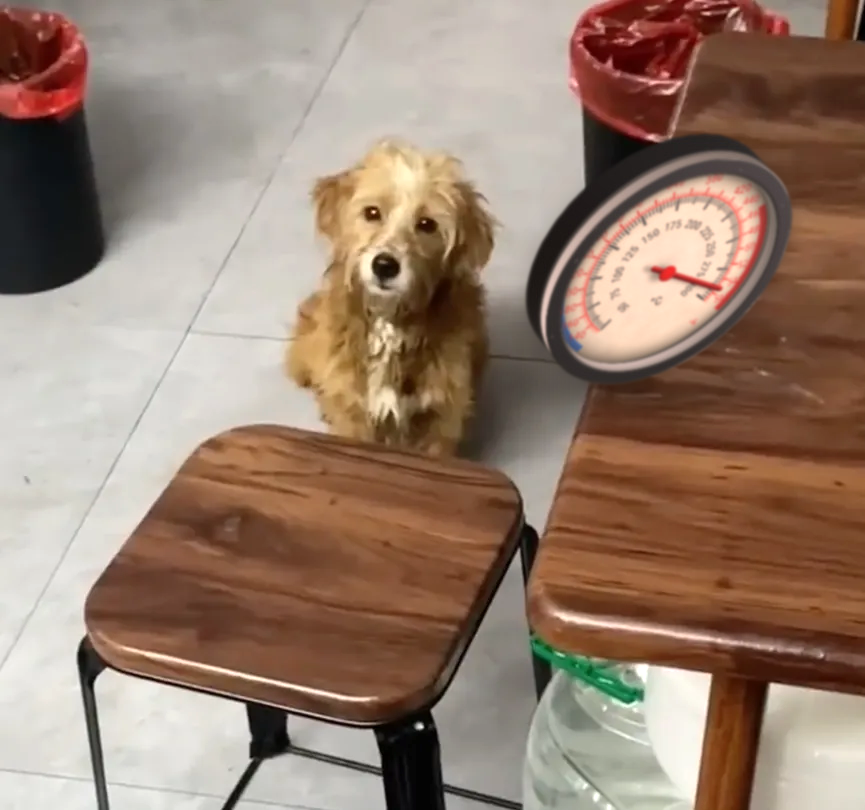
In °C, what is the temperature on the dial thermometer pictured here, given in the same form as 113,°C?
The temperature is 287.5,°C
